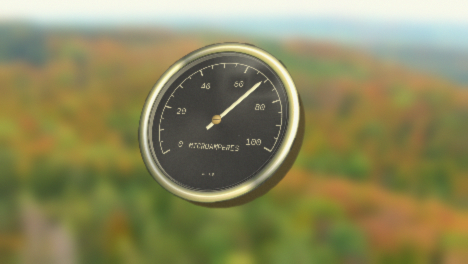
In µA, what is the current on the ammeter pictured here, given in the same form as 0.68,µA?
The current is 70,µA
